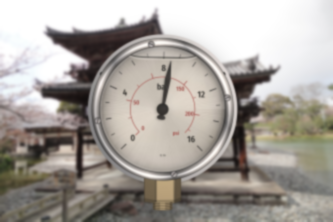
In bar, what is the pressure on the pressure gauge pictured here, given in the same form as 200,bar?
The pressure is 8.5,bar
